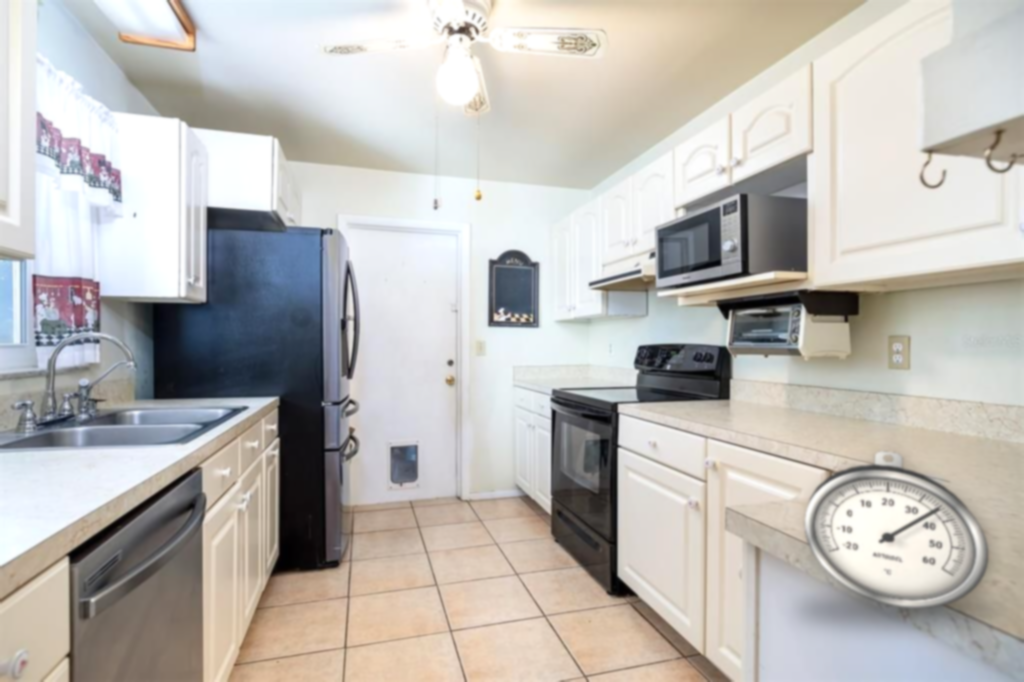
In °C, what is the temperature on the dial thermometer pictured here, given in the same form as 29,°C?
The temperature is 35,°C
